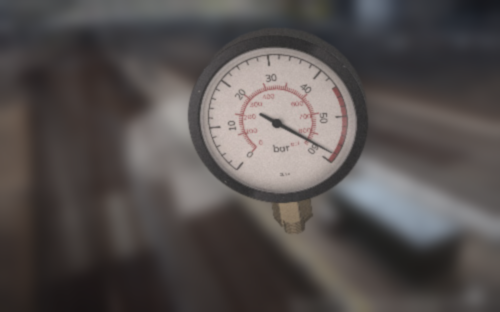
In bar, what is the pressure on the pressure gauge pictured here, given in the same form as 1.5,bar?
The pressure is 58,bar
